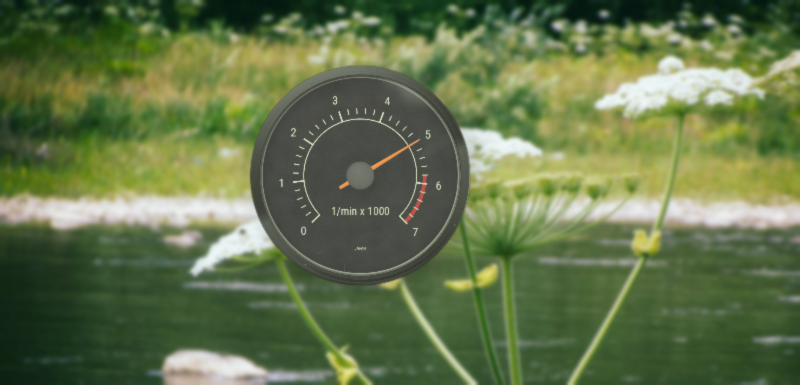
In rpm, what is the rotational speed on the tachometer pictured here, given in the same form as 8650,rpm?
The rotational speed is 5000,rpm
